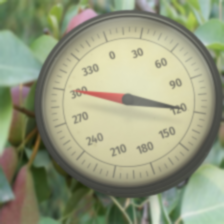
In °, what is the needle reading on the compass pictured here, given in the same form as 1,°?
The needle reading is 300,°
